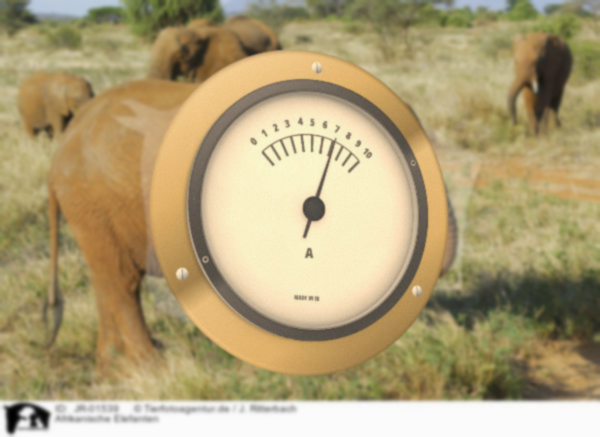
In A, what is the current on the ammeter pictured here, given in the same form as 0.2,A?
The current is 7,A
